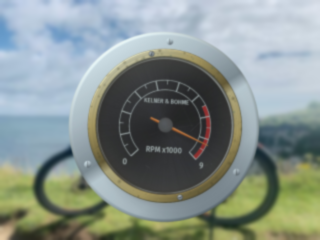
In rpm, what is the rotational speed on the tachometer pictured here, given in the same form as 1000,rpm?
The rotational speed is 8250,rpm
